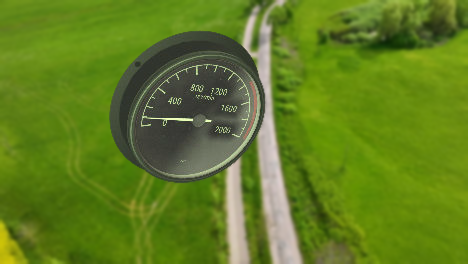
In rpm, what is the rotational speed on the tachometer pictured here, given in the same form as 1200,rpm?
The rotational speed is 100,rpm
